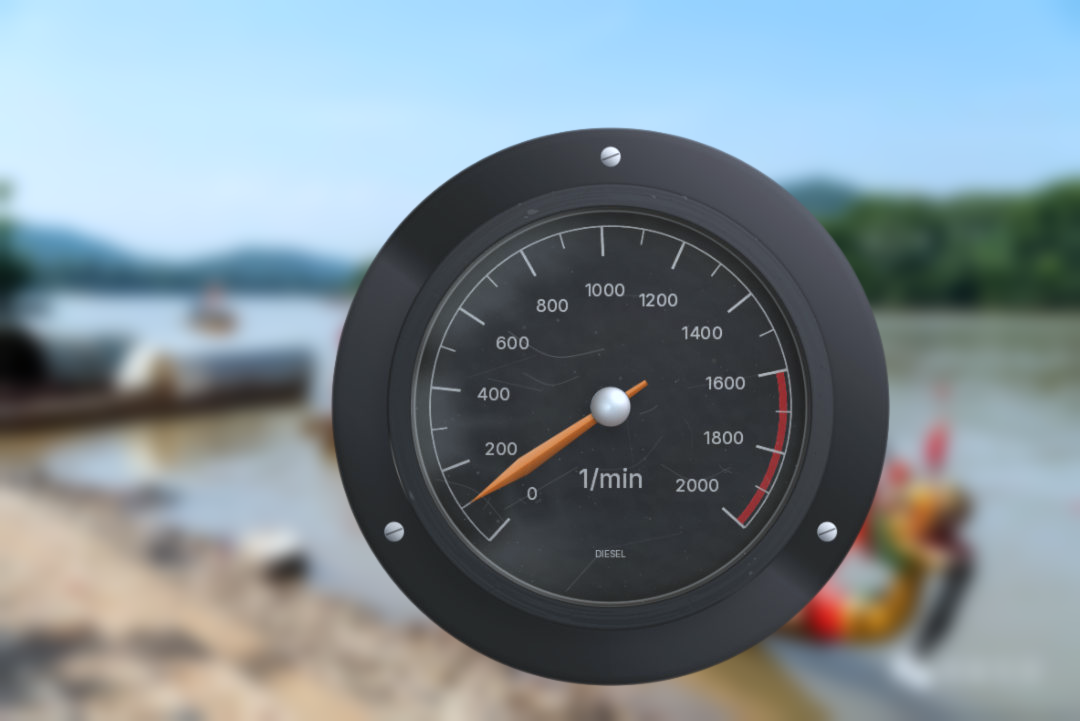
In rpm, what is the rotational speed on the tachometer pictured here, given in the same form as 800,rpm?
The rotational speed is 100,rpm
